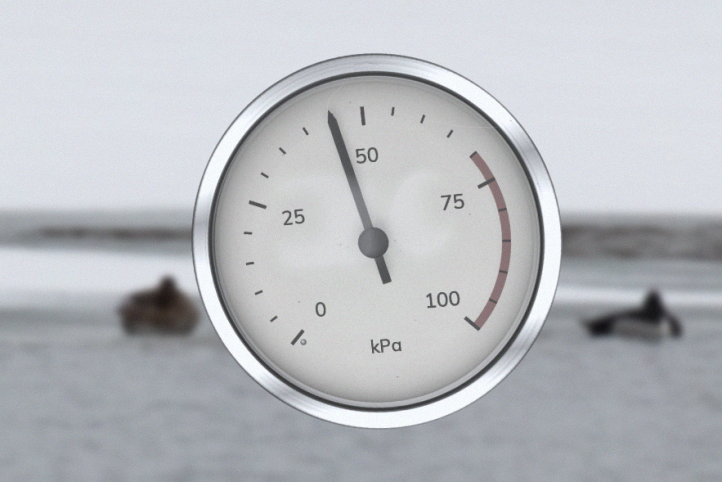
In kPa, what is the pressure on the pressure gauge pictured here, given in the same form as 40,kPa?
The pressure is 45,kPa
